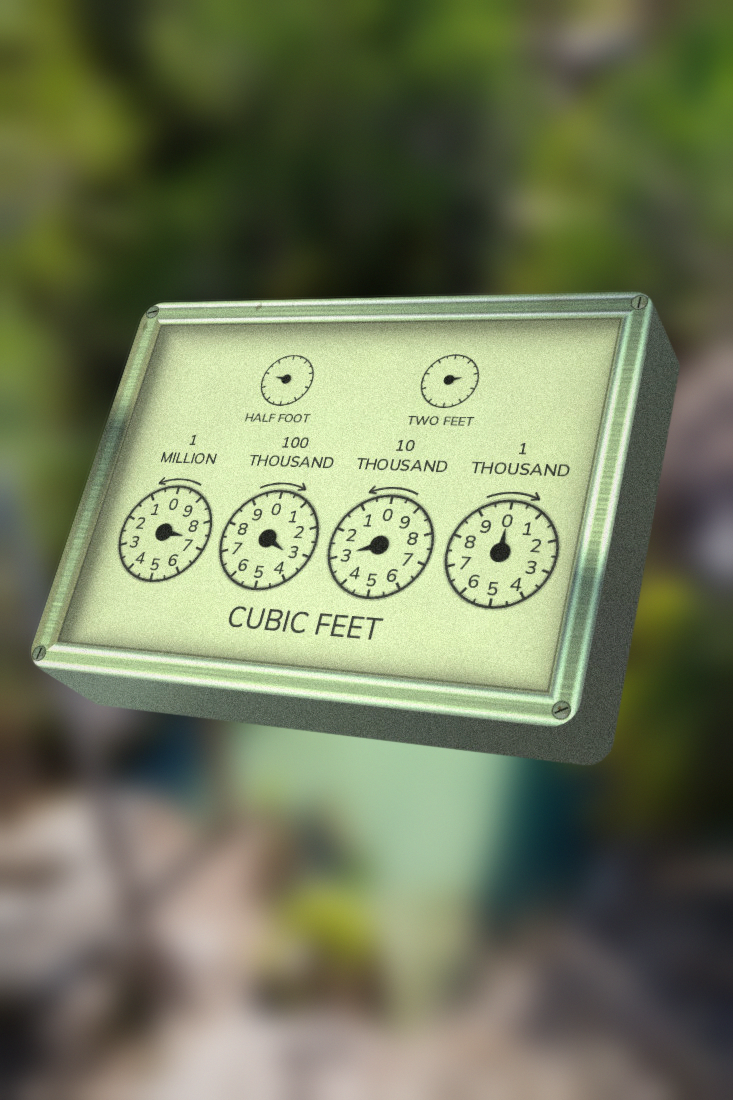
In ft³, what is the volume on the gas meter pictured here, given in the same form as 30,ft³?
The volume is 733000,ft³
